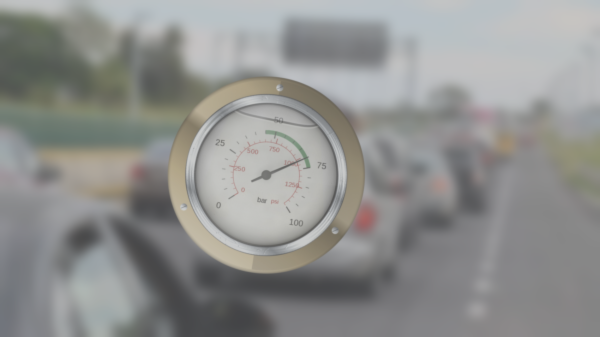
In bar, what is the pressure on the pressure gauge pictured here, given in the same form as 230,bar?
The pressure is 70,bar
